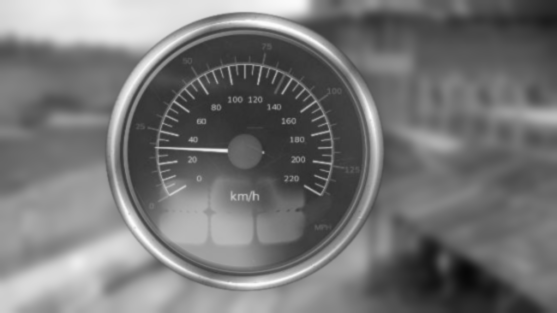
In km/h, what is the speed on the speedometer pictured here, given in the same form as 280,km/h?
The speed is 30,km/h
